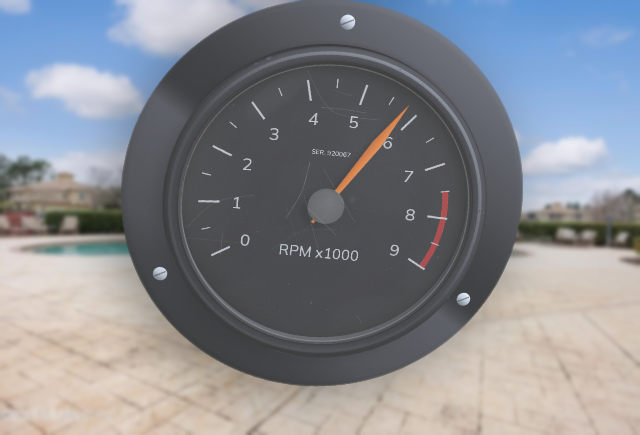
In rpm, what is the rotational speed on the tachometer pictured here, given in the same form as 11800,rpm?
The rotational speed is 5750,rpm
